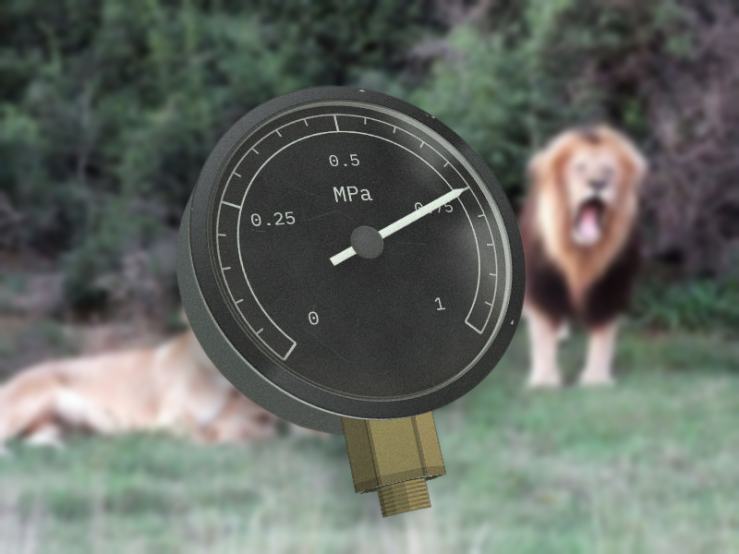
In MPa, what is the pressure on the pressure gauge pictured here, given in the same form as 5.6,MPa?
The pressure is 0.75,MPa
